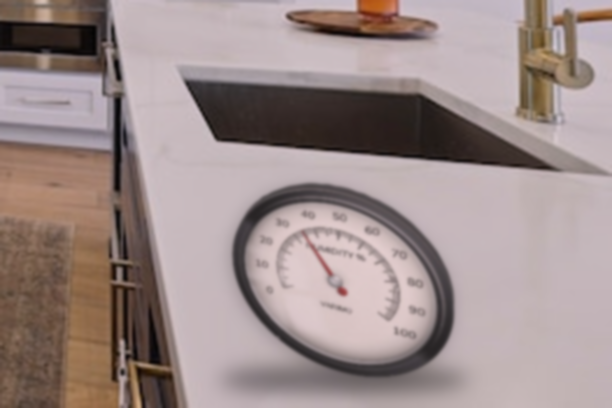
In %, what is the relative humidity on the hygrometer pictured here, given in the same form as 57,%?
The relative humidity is 35,%
